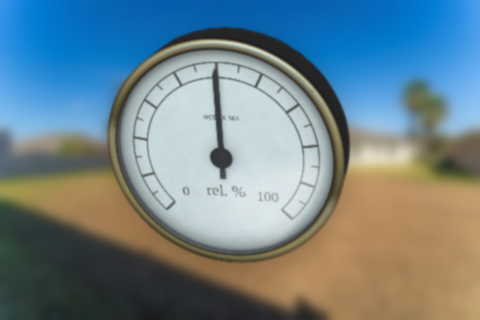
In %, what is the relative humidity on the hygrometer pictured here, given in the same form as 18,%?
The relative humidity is 50,%
